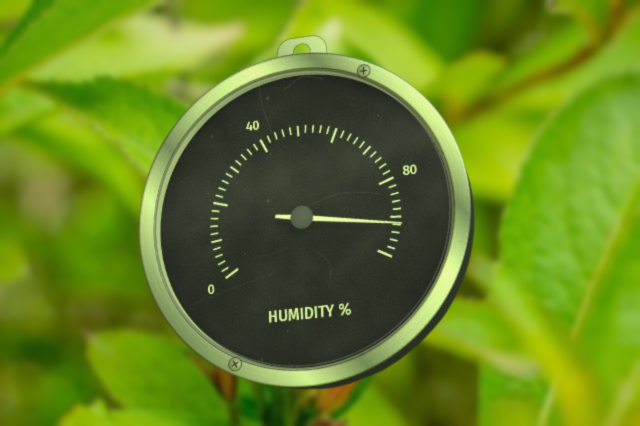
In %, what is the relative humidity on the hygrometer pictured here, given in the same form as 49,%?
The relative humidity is 92,%
